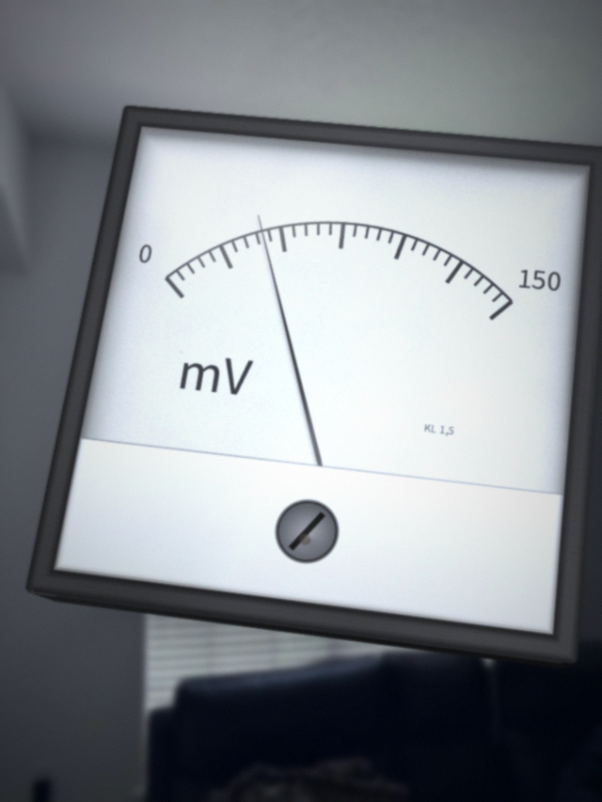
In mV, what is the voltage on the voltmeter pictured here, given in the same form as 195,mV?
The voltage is 42.5,mV
